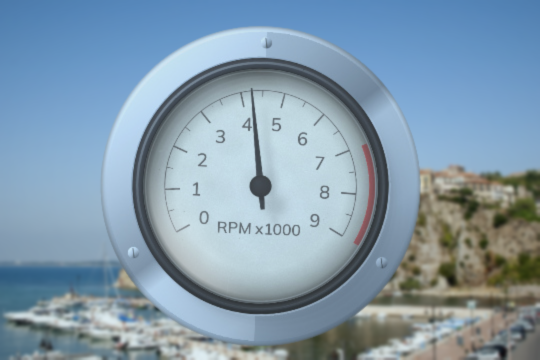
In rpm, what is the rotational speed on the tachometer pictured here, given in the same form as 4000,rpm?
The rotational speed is 4250,rpm
